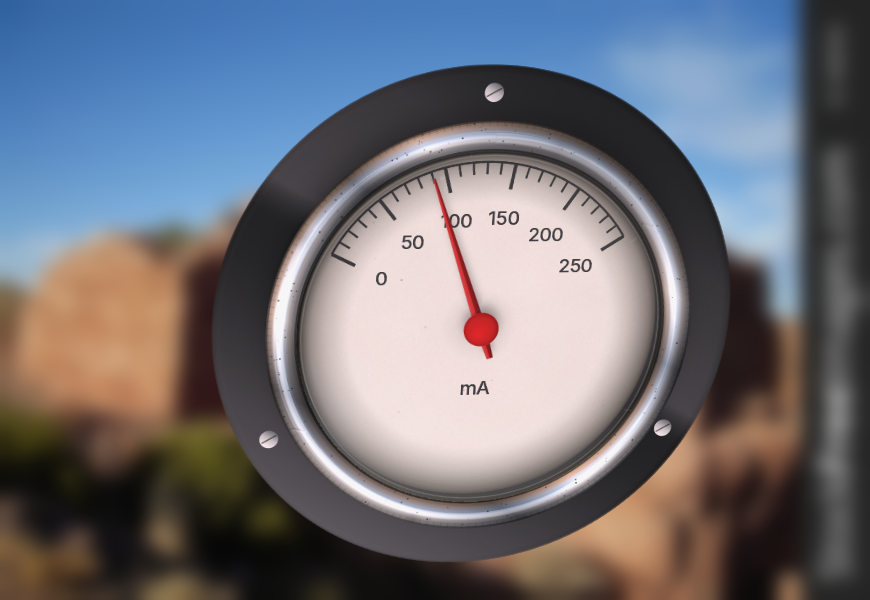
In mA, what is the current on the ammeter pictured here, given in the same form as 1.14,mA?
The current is 90,mA
